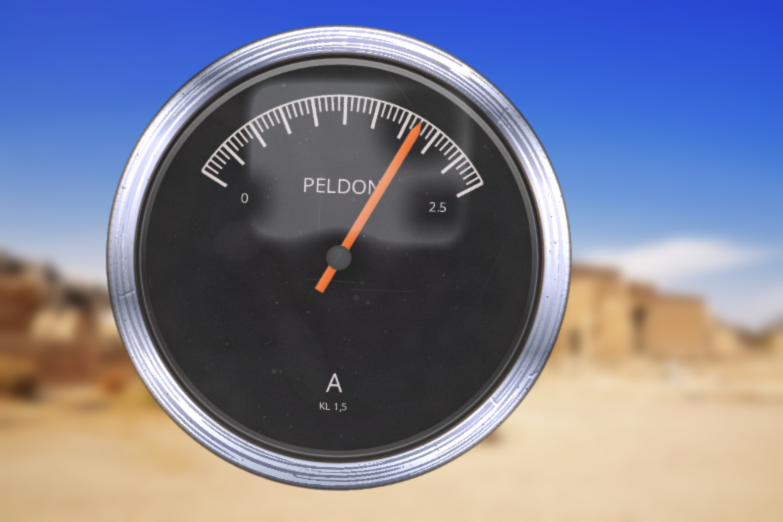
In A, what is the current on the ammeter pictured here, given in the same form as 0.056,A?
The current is 1.85,A
